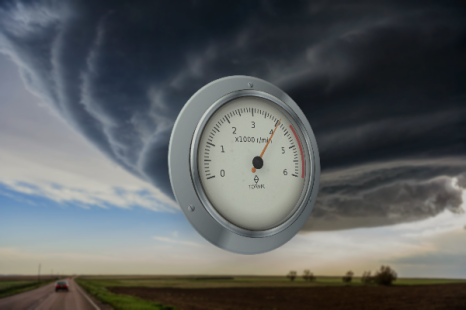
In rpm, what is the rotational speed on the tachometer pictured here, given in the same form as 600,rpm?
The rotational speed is 4000,rpm
